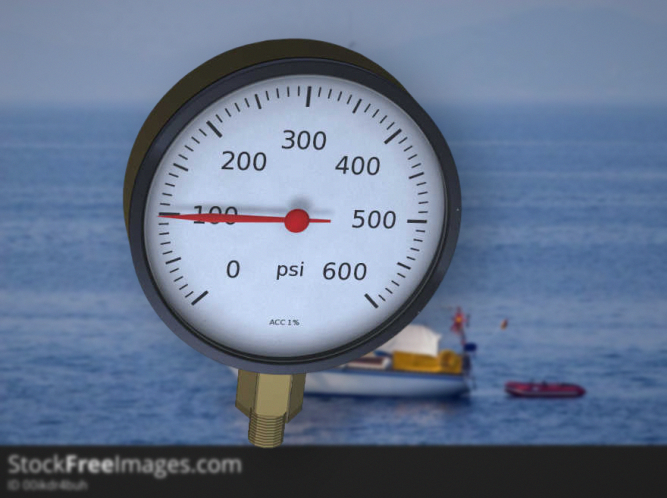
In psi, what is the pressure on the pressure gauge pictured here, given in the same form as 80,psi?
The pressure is 100,psi
